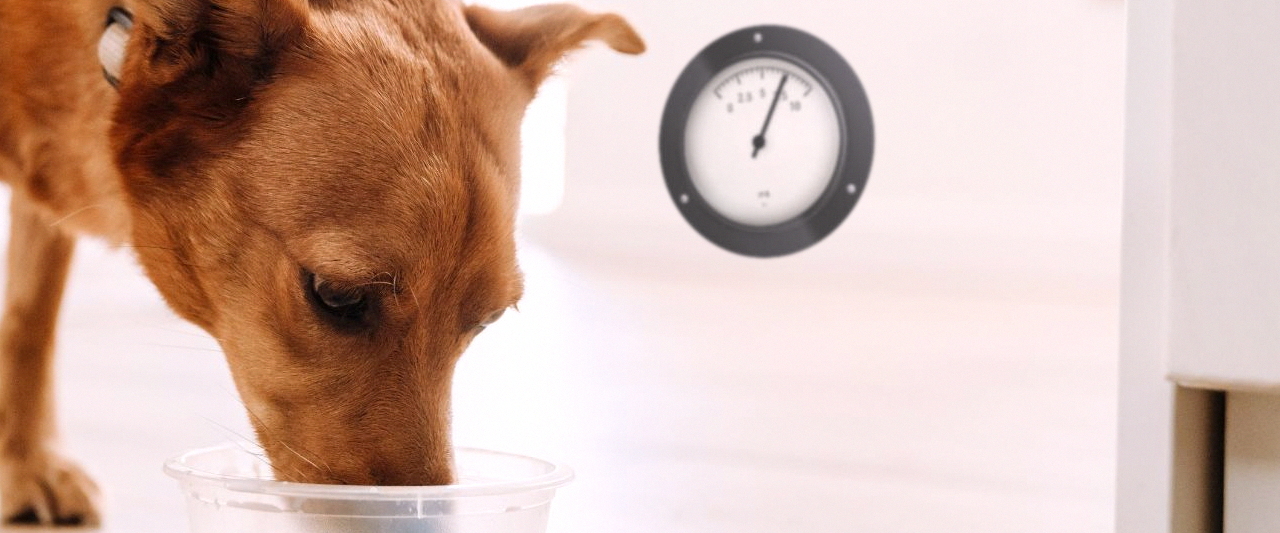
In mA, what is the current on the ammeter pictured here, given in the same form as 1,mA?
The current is 7.5,mA
